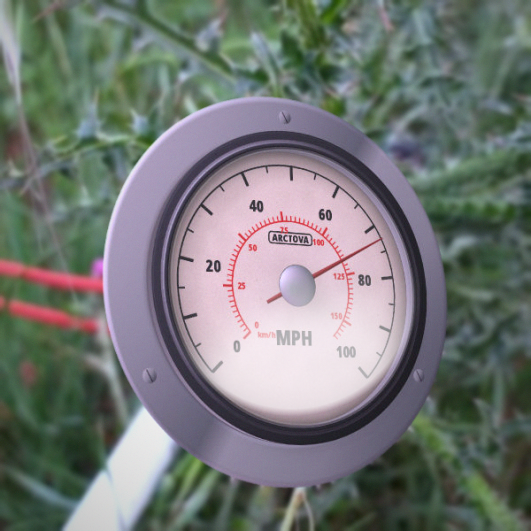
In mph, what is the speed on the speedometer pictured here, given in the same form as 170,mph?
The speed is 72.5,mph
